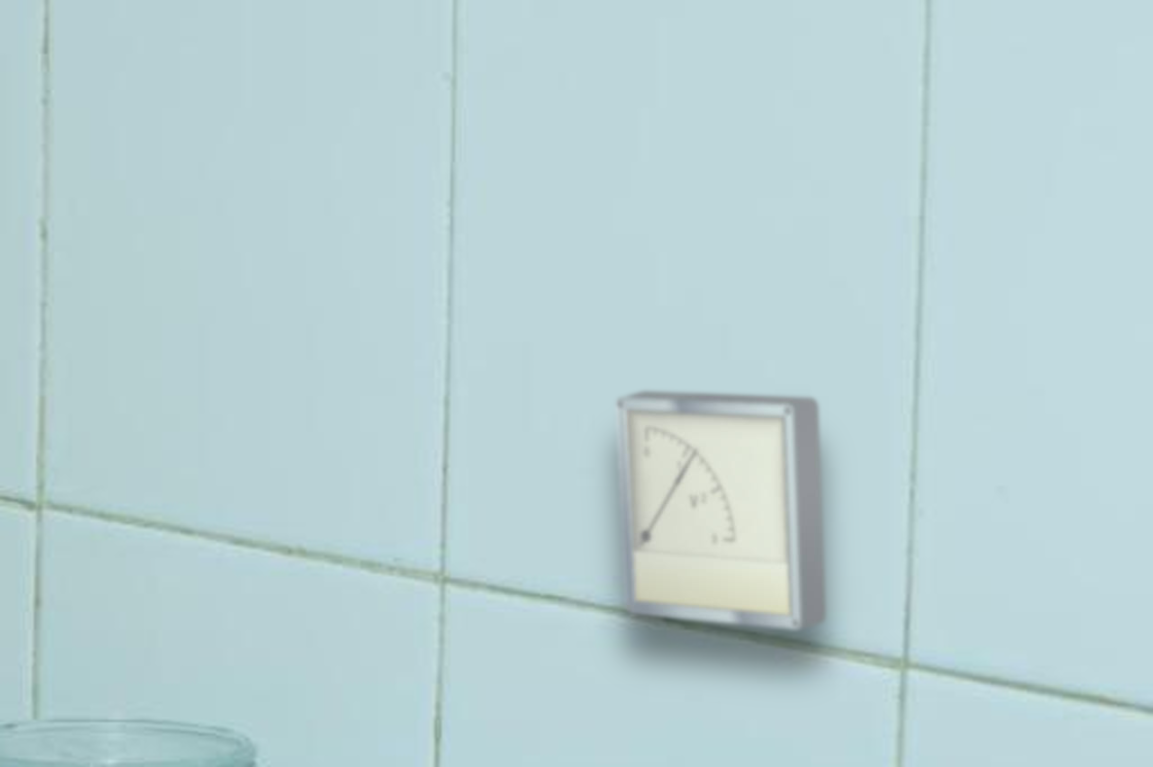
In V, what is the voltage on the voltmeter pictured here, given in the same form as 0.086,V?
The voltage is 1.2,V
